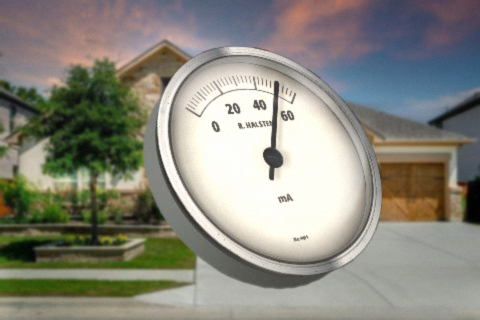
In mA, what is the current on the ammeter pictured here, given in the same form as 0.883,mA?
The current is 50,mA
